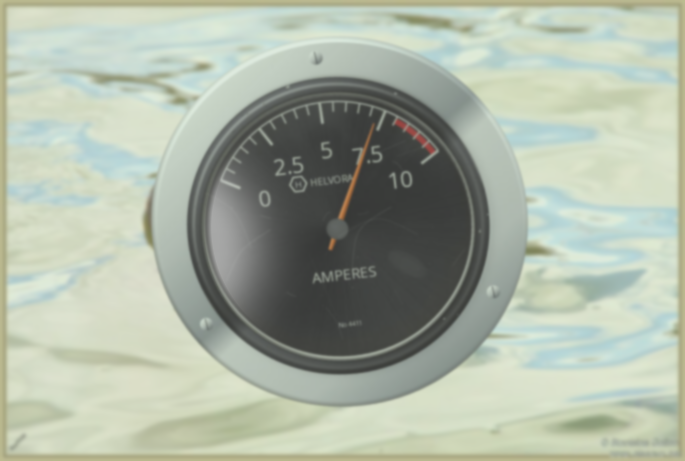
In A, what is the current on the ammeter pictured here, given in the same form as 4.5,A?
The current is 7.25,A
